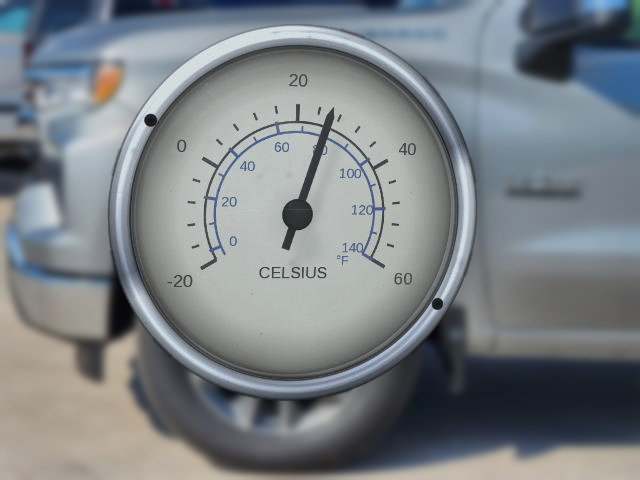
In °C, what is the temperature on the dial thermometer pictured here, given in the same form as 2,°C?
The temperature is 26,°C
